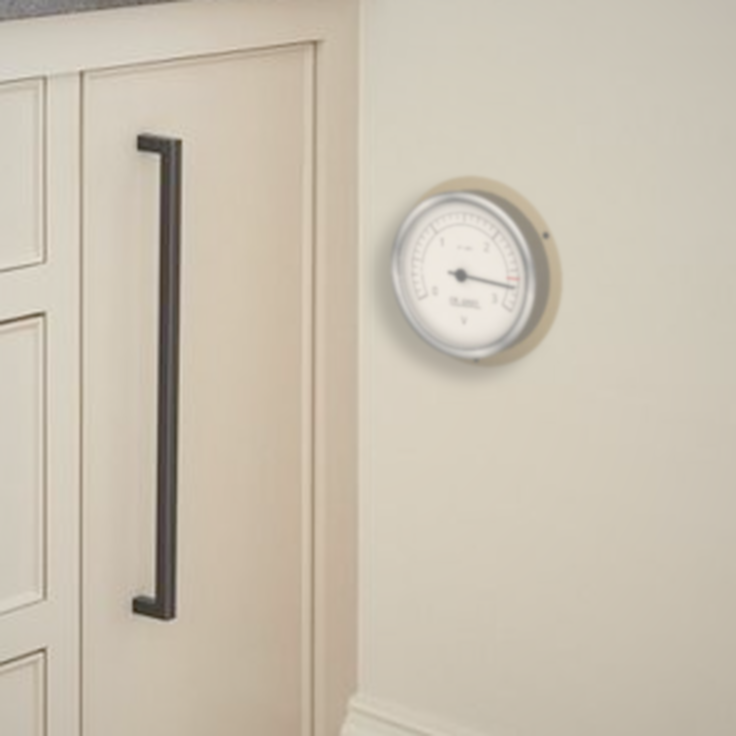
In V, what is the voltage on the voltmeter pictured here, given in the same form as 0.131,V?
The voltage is 2.7,V
